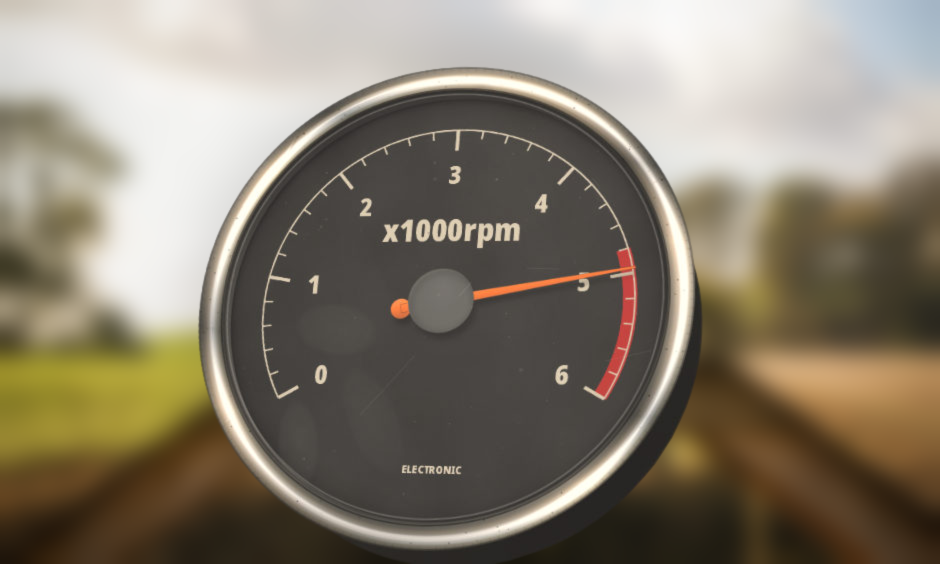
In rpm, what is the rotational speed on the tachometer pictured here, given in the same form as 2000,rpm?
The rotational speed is 5000,rpm
